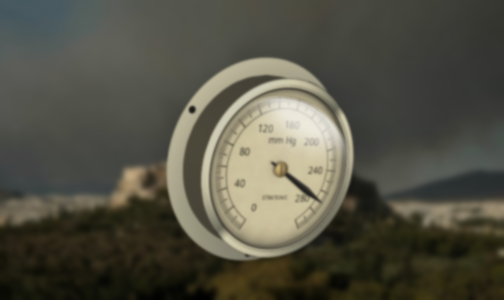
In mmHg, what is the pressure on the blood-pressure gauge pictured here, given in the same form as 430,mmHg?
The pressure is 270,mmHg
